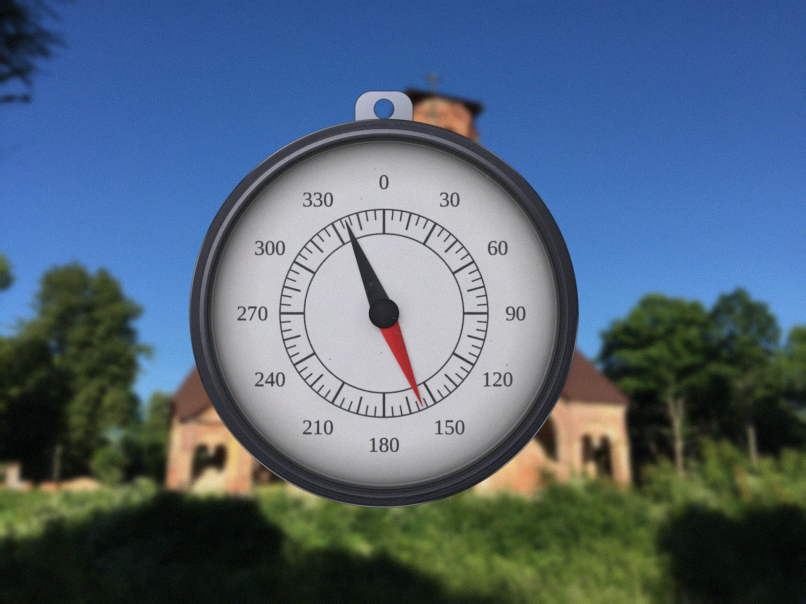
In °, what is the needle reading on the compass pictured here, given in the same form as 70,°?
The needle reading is 157.5,°
